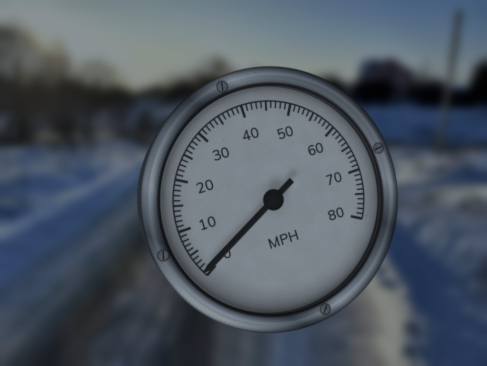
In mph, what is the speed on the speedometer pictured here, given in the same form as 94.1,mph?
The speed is 1,mph
